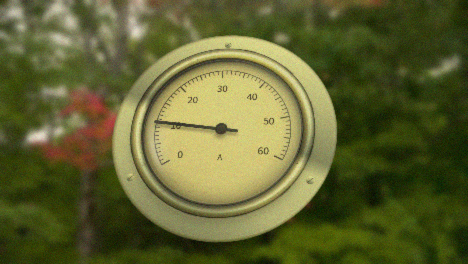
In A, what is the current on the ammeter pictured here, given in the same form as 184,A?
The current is 10,A
